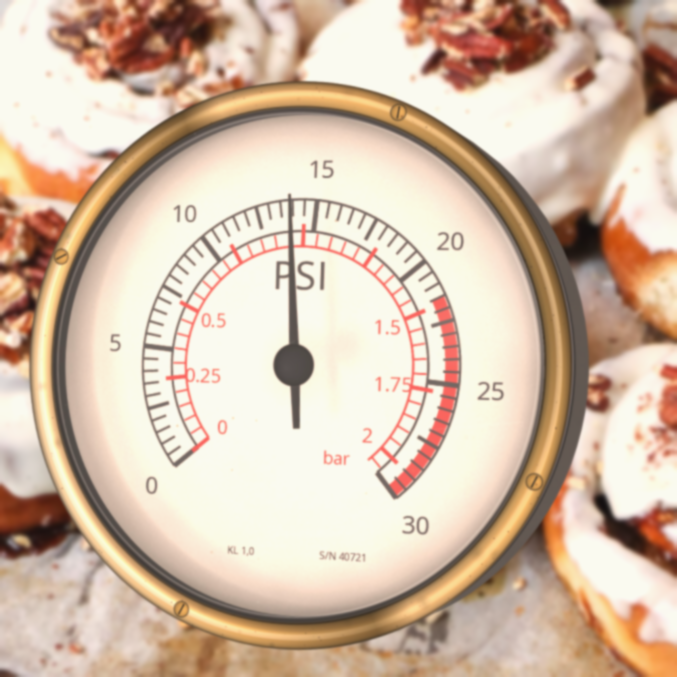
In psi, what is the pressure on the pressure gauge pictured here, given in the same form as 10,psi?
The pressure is 14,psi
